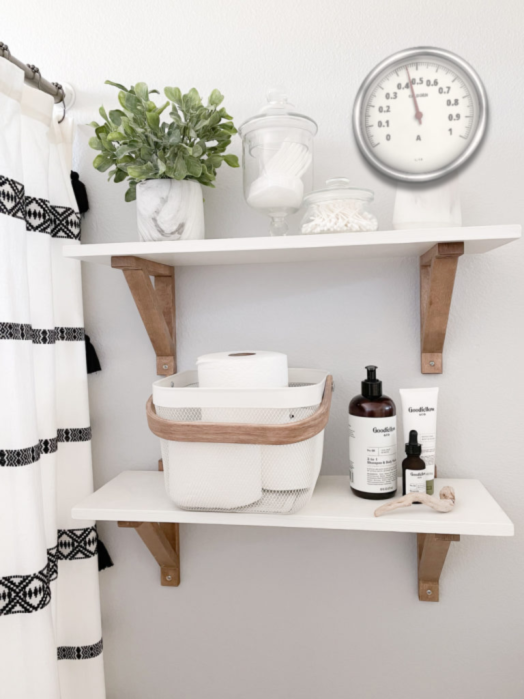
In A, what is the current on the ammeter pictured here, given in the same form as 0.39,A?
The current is 0.45,A
